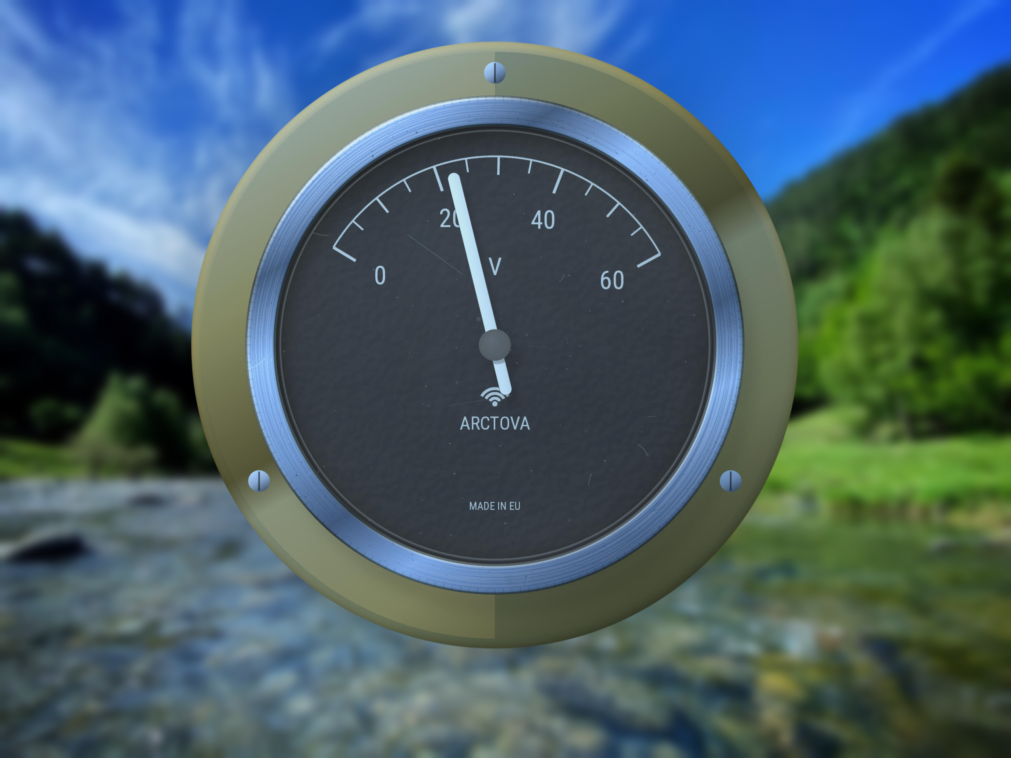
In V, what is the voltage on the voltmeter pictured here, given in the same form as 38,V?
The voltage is 22.5,V
